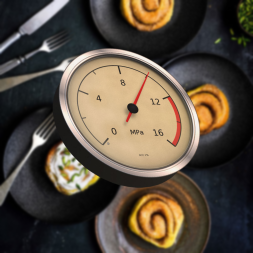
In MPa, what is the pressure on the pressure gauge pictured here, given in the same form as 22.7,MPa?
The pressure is 10,MPa
